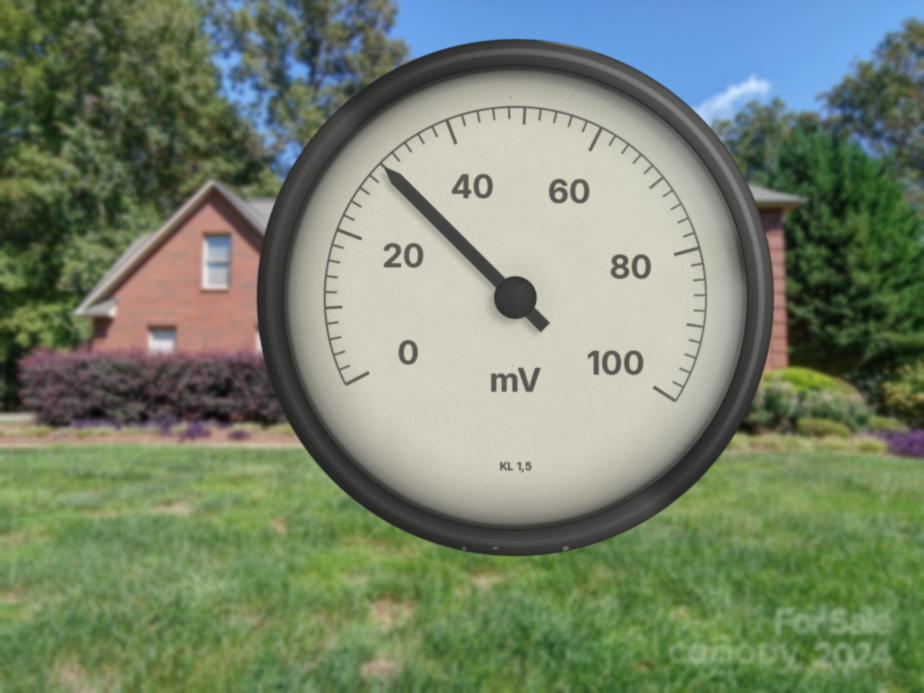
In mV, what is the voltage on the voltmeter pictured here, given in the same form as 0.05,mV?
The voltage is 30,mV
